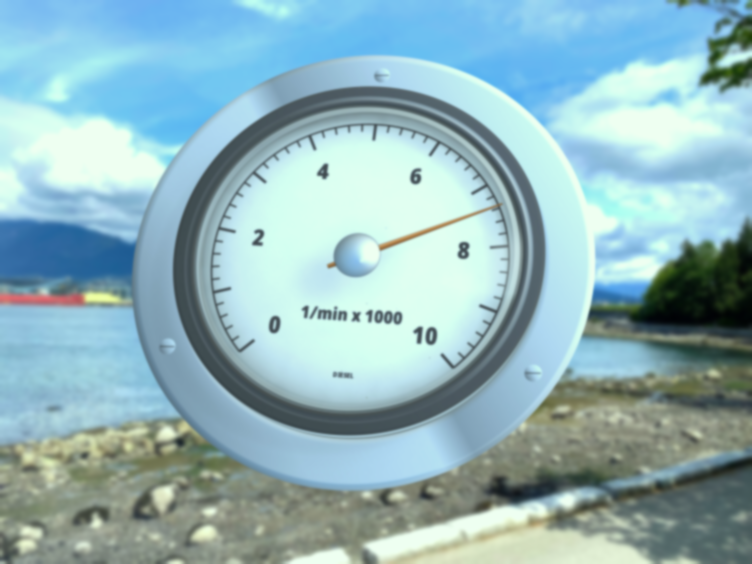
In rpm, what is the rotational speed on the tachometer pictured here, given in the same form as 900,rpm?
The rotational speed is 7400,rpm
